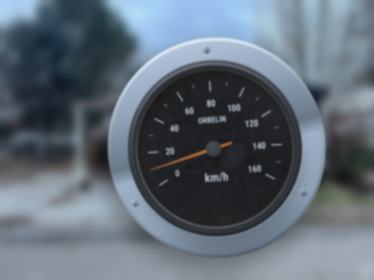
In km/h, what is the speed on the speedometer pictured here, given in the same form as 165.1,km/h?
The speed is 10,km/h
